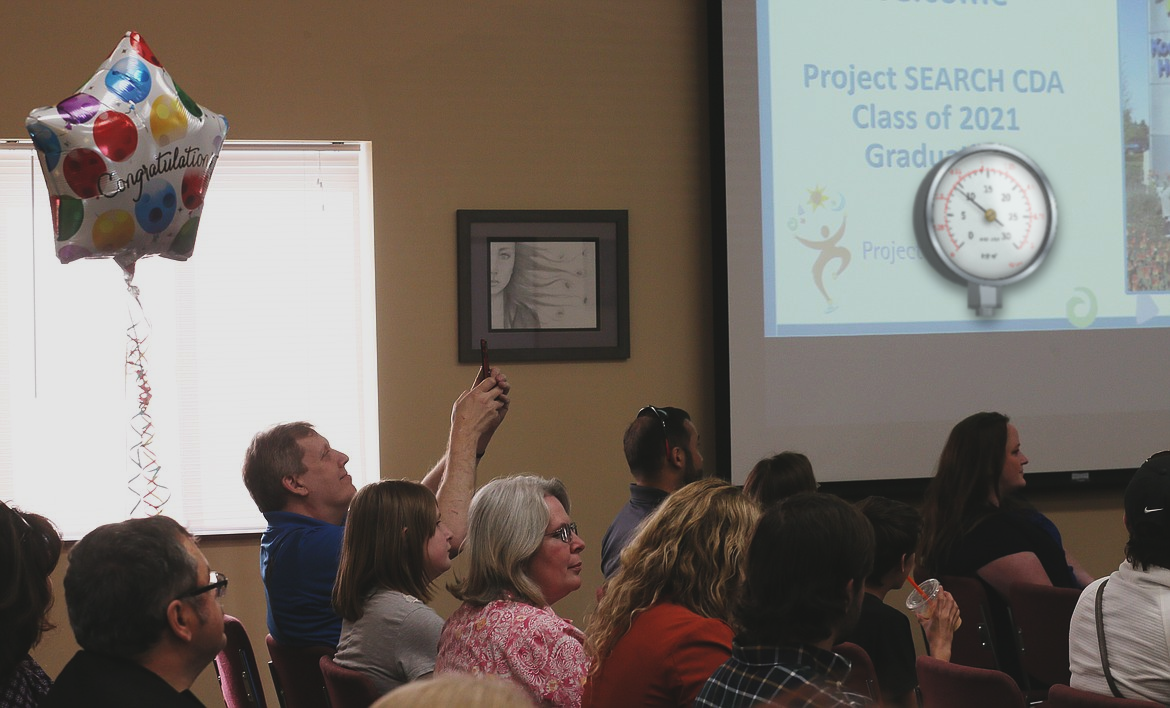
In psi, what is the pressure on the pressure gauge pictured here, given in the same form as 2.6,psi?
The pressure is 9,psi
